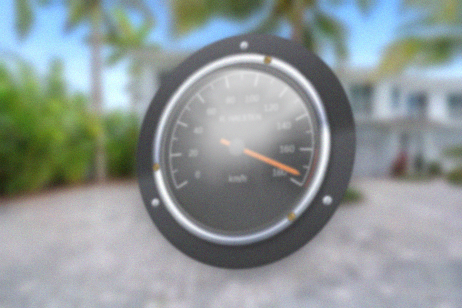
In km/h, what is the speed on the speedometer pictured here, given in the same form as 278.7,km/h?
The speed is 175,km/h
